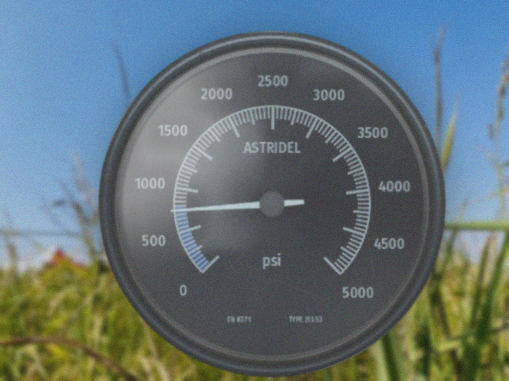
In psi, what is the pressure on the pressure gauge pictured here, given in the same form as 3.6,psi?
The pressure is 750,psi
